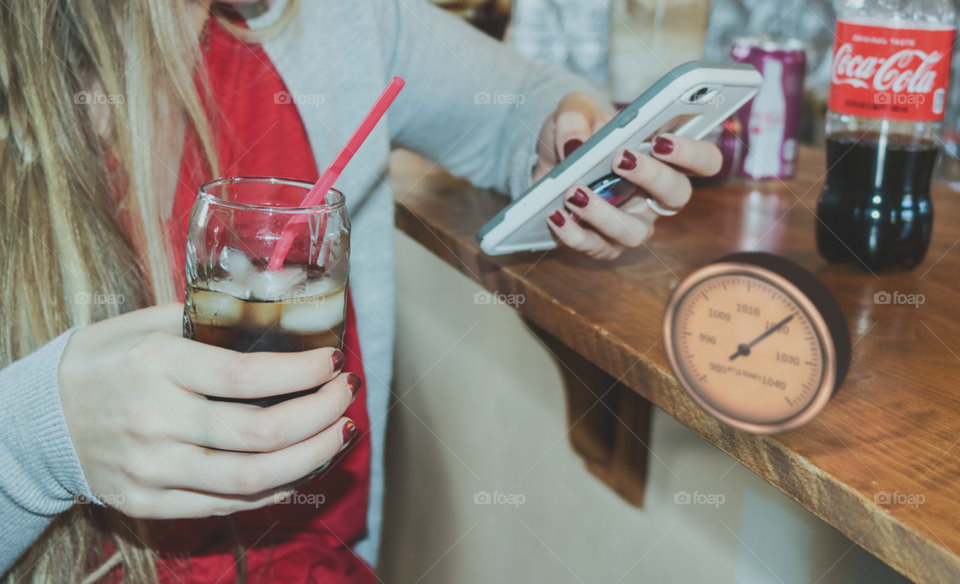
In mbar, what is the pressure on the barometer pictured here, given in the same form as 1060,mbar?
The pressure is 1020,mbar
